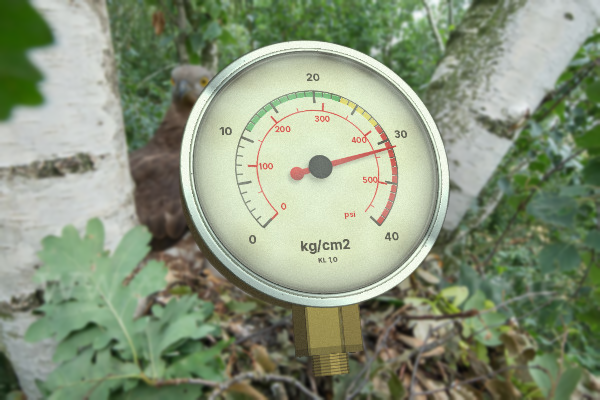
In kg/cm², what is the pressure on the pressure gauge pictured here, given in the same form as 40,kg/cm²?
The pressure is 31,kg/cm²
